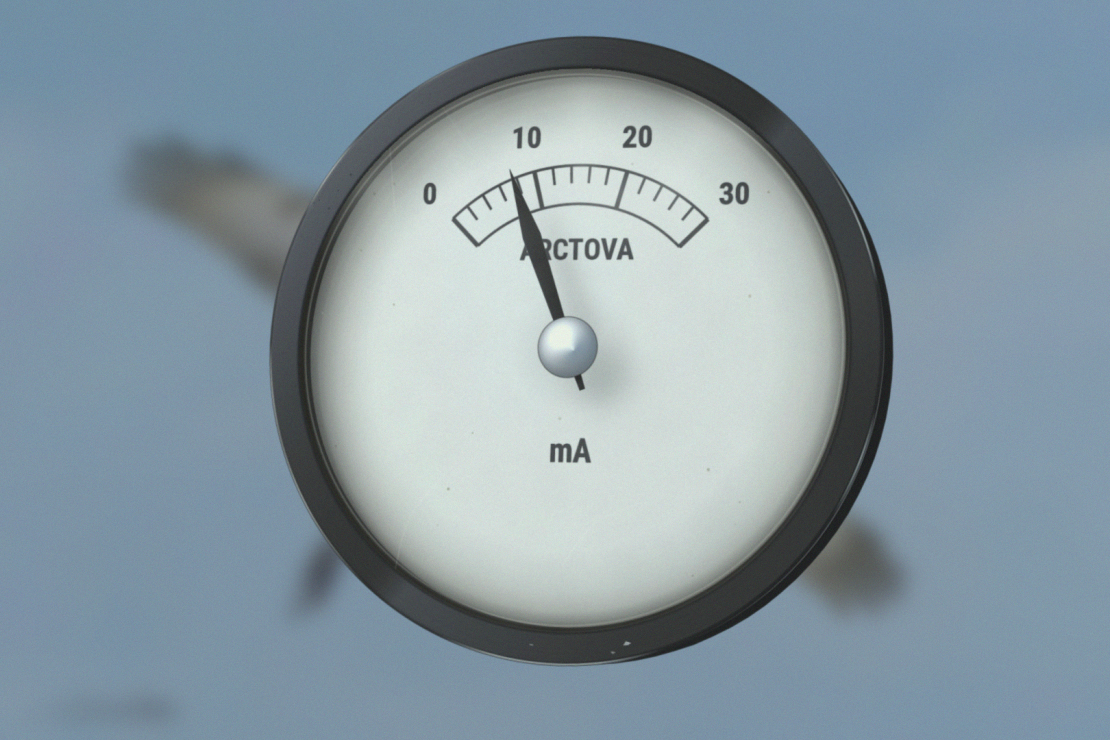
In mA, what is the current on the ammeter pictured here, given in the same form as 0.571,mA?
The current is 8,mA
